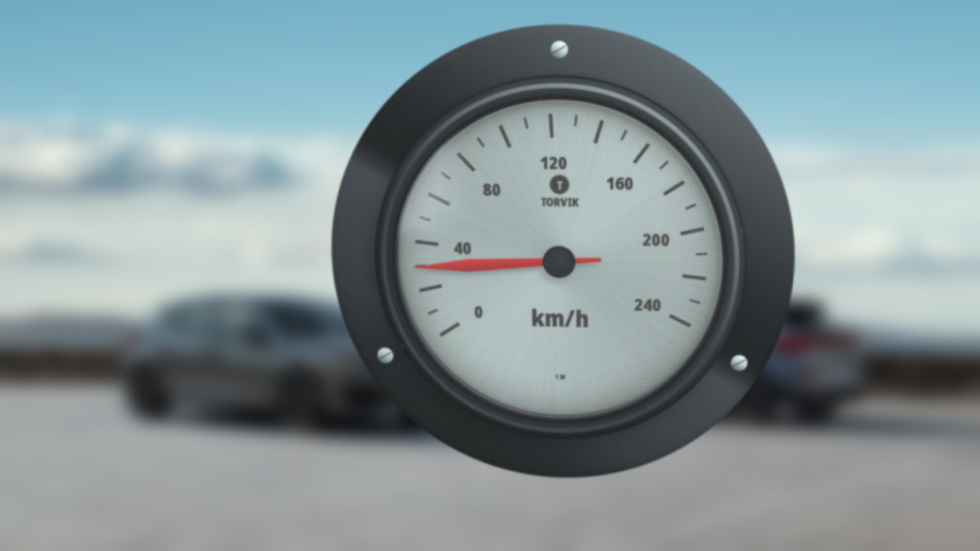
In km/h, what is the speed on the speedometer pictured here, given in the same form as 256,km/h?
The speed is 30,km/h
